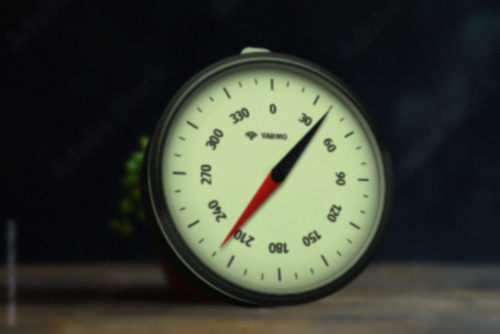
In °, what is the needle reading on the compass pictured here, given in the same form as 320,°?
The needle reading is 220,°
